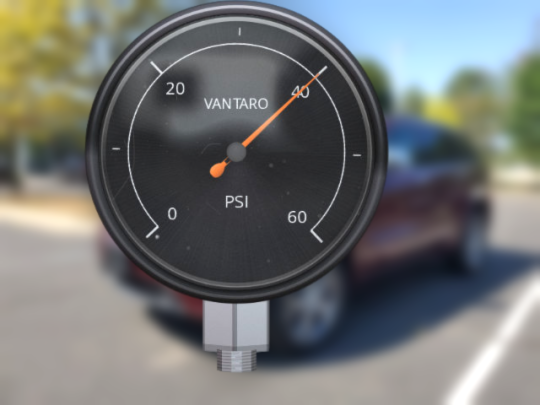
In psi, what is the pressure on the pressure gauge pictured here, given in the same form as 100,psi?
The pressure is 40,psi
